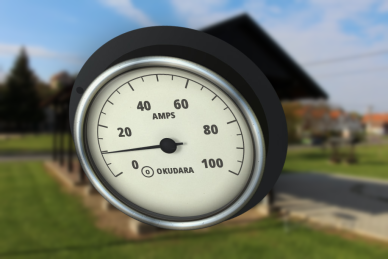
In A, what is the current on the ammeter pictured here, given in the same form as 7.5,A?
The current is 10,A
